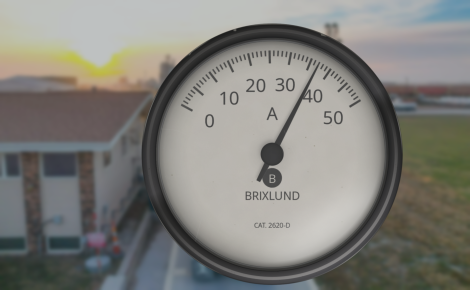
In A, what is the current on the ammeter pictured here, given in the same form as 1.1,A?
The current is 37,A
